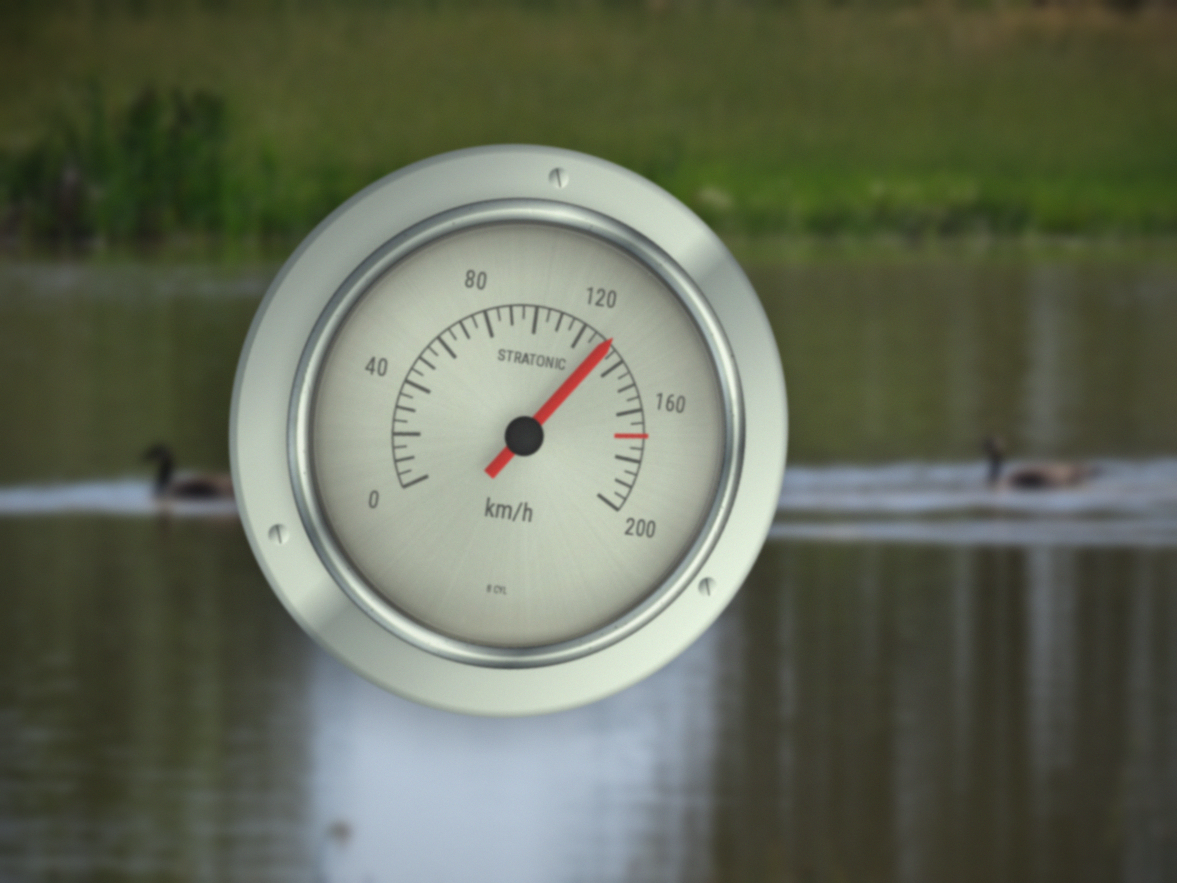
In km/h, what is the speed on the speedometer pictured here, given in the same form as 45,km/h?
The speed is 130,km/h
